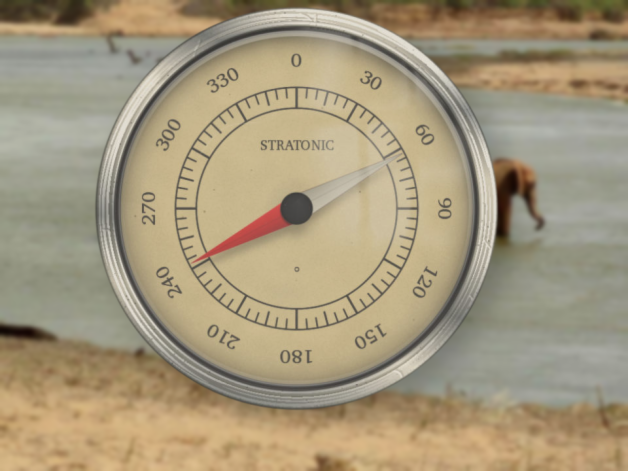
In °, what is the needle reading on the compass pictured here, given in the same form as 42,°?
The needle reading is 242.5,°
